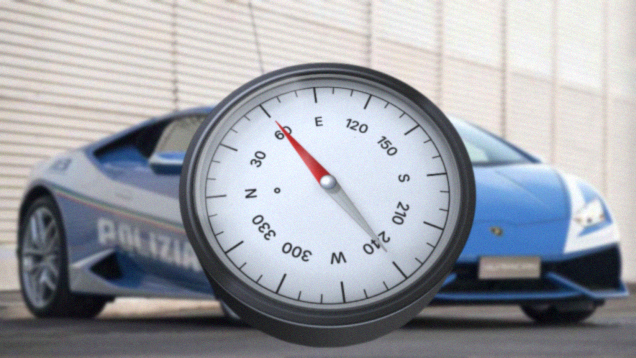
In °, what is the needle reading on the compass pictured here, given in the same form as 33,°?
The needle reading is 60,°
